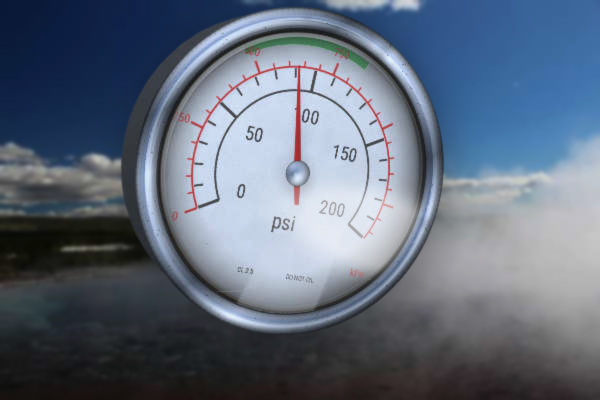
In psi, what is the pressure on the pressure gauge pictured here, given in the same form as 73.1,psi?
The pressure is 90,psi
